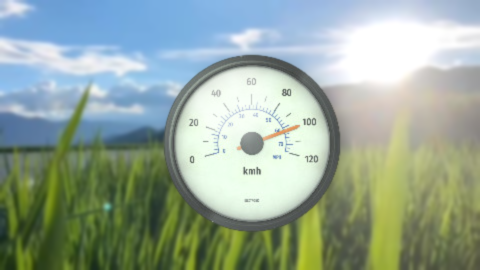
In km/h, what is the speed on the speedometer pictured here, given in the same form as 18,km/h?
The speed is 100,km/h
